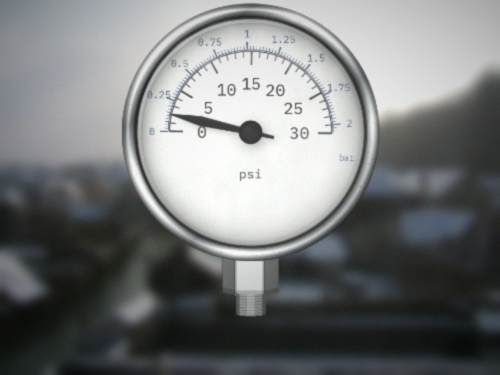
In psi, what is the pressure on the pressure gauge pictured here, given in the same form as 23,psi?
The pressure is 2,psi
